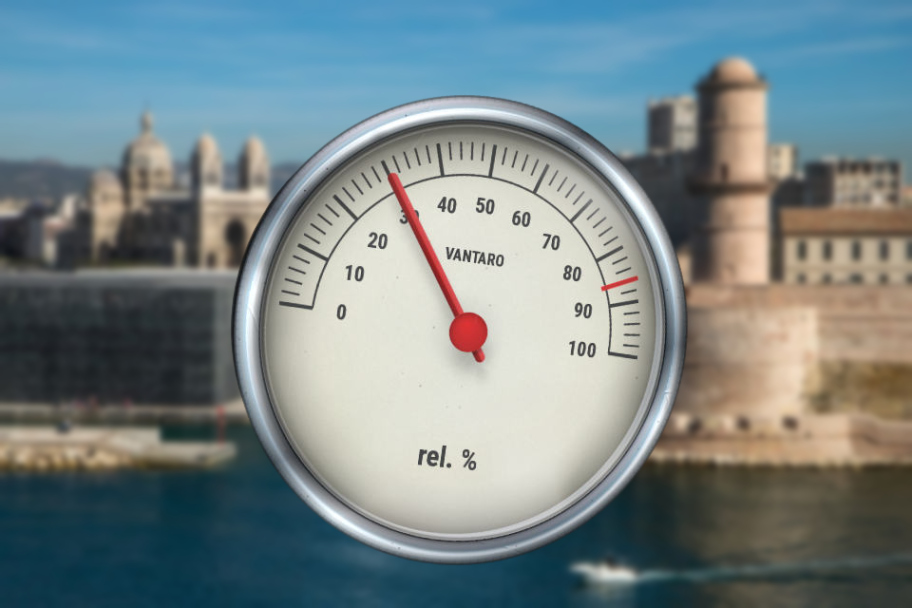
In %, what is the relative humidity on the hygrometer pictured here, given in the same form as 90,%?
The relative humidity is 30,%
